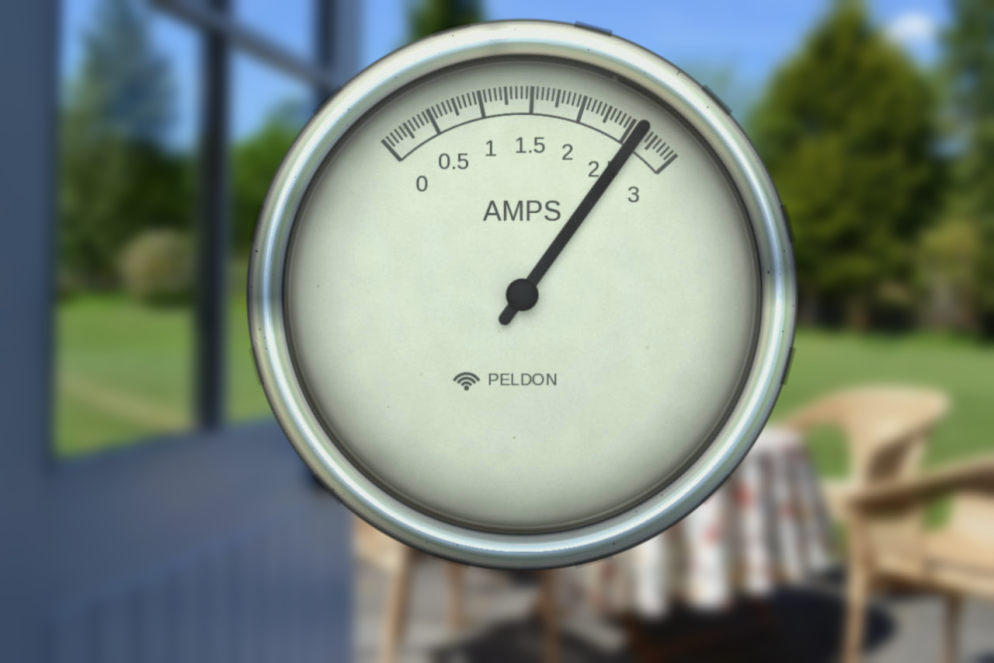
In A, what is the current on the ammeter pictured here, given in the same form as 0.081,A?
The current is 2.6,A
